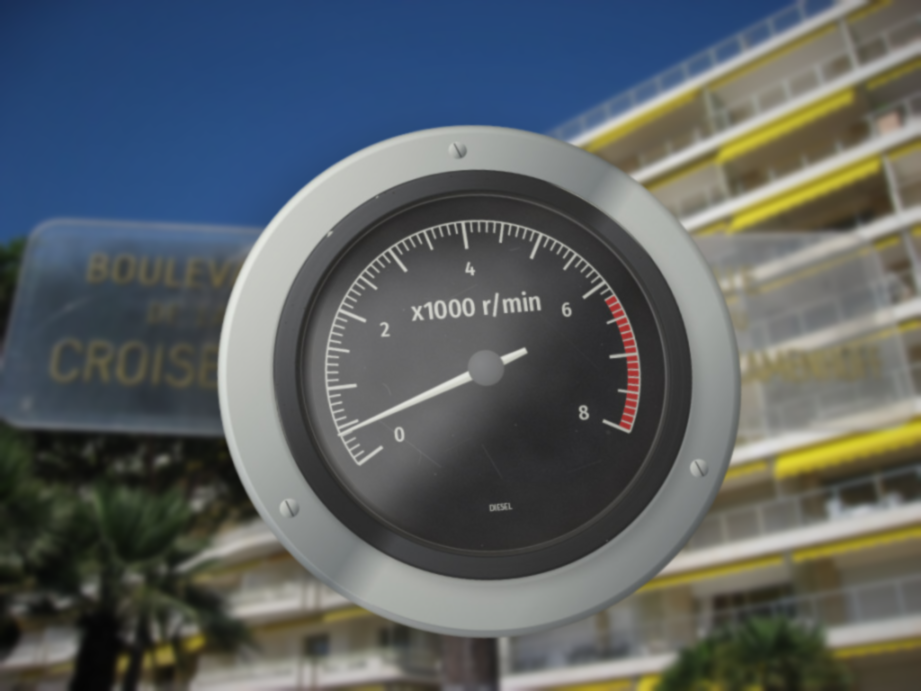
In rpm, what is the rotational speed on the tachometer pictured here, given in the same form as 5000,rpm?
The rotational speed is 400,rpm
